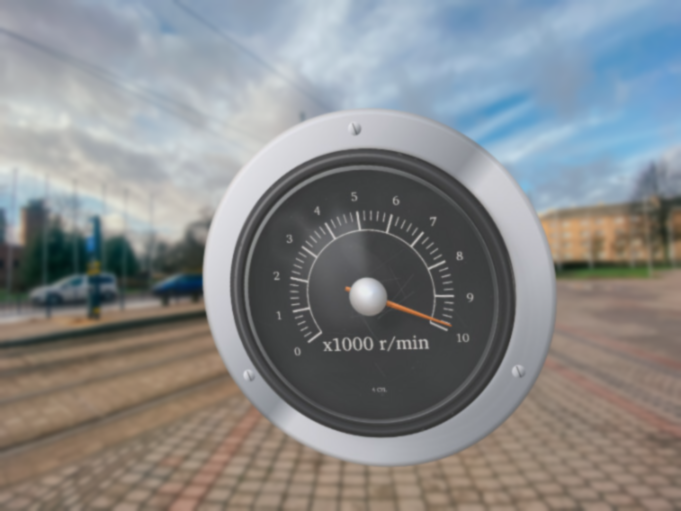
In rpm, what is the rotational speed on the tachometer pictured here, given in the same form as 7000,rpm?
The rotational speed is 9800,rpm
